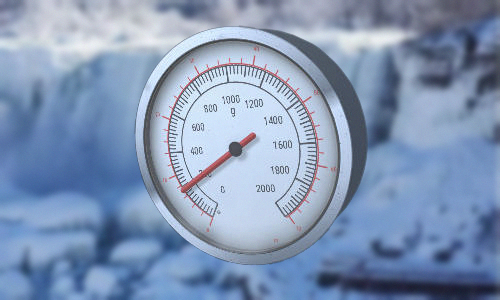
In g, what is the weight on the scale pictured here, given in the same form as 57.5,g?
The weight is 200,g
